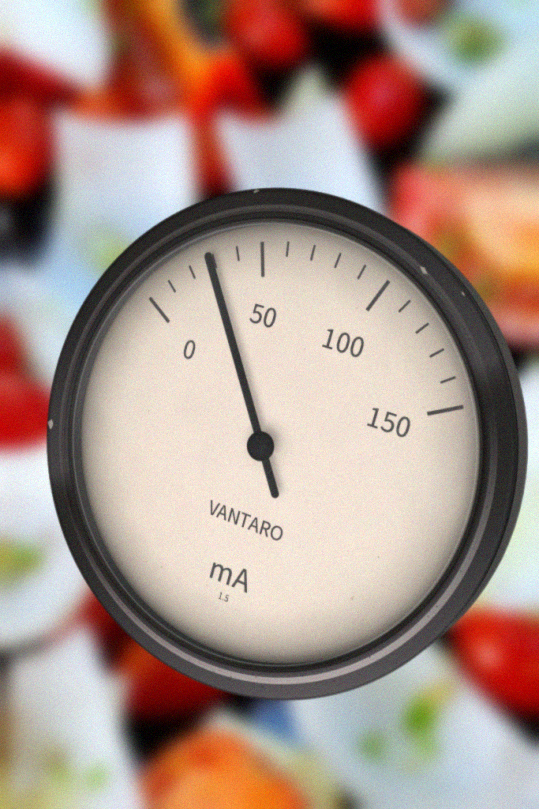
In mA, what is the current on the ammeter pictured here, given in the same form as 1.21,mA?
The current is 30,mA
